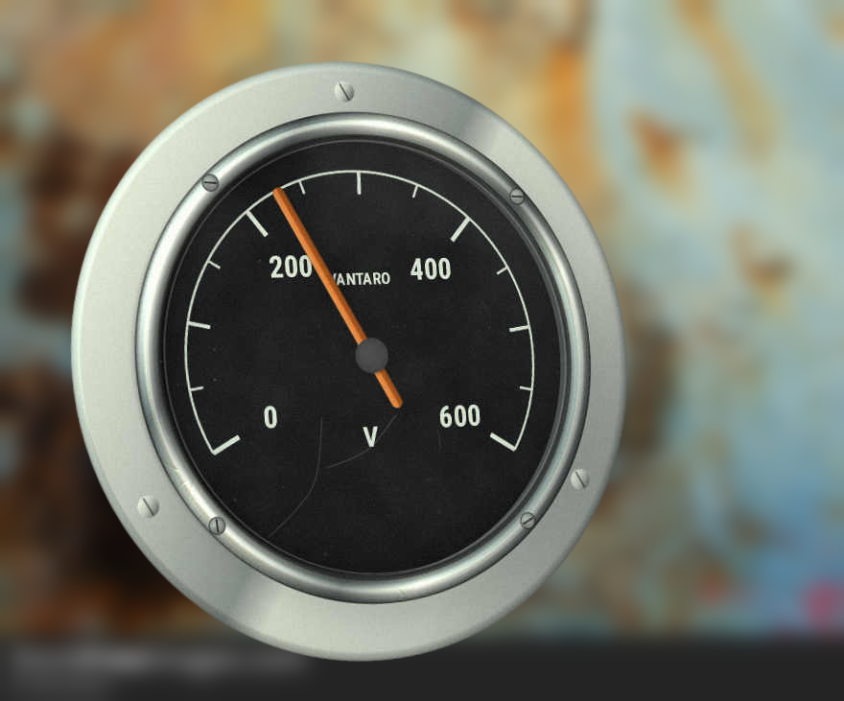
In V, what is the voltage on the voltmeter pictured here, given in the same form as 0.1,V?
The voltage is 225,V
